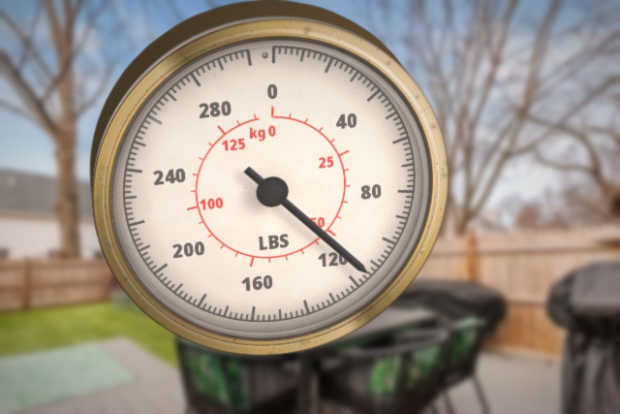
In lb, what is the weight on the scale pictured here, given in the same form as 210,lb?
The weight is 114,lb
